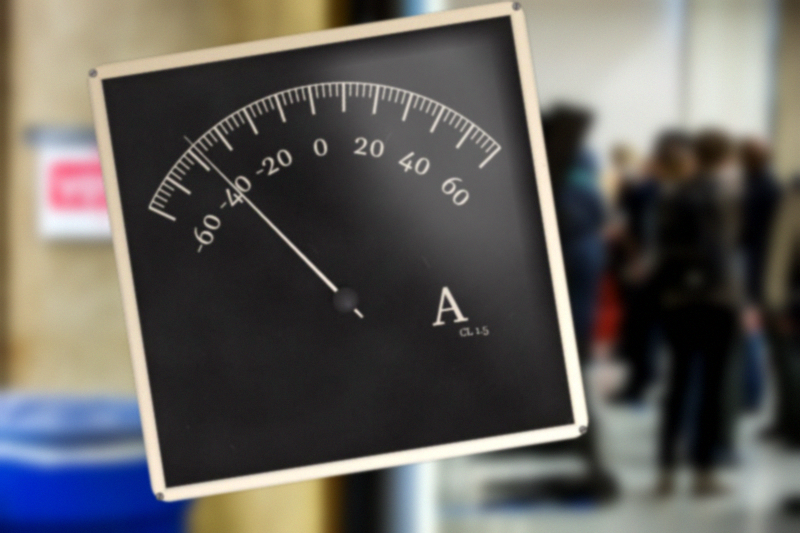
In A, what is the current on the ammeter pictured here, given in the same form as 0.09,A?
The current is -38,A
